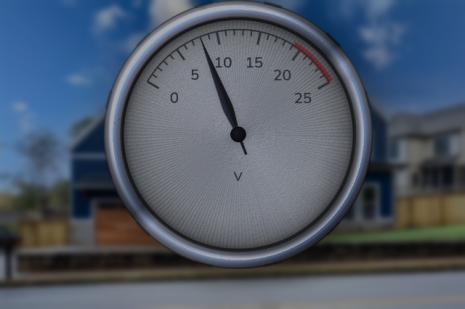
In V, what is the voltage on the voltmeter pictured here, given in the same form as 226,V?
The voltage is 8,V
